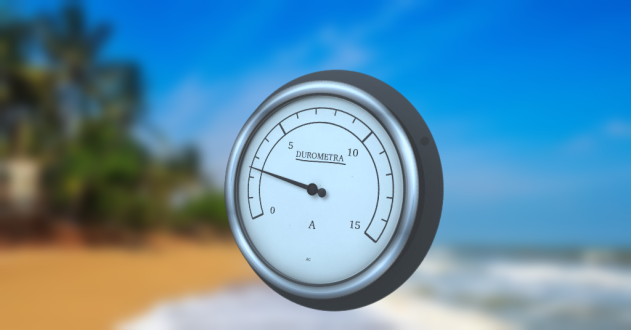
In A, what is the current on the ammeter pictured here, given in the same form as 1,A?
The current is 2.5,A
